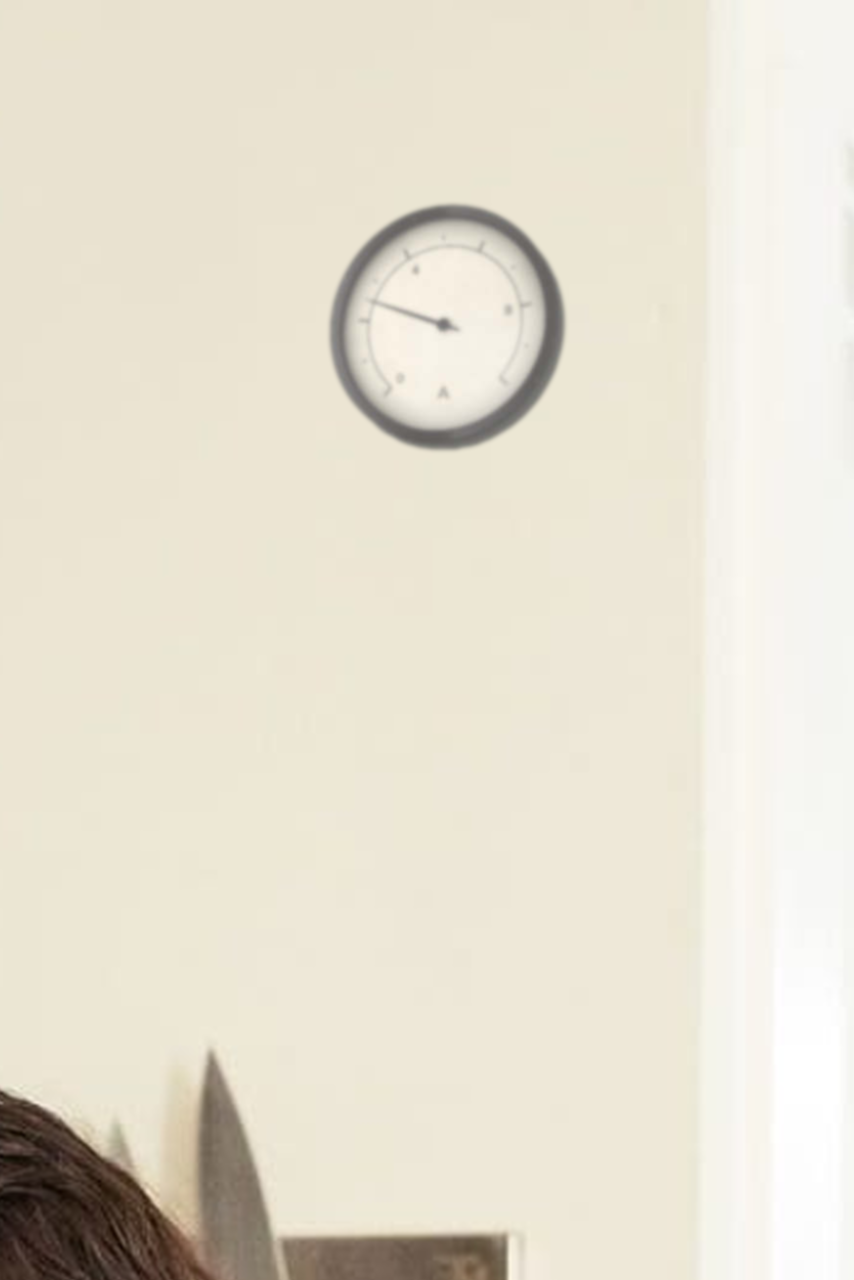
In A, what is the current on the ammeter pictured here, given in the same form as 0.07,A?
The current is 2.5,A
